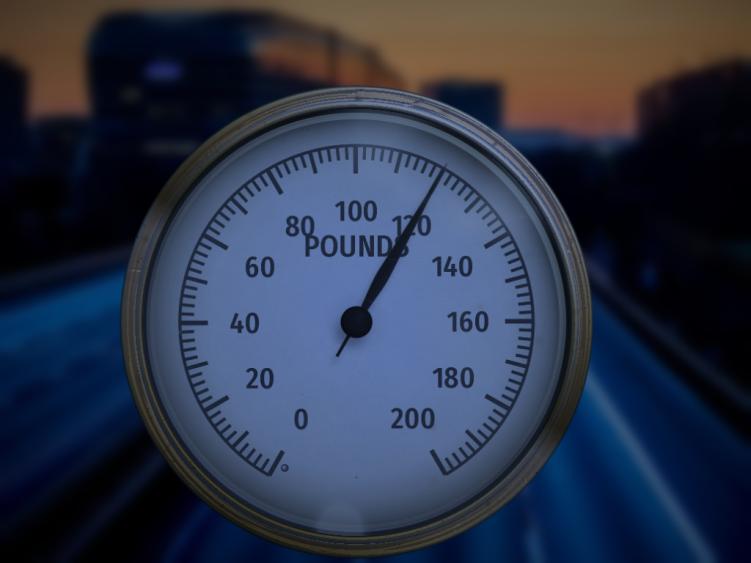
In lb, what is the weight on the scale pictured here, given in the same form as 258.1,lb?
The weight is 120,lb
